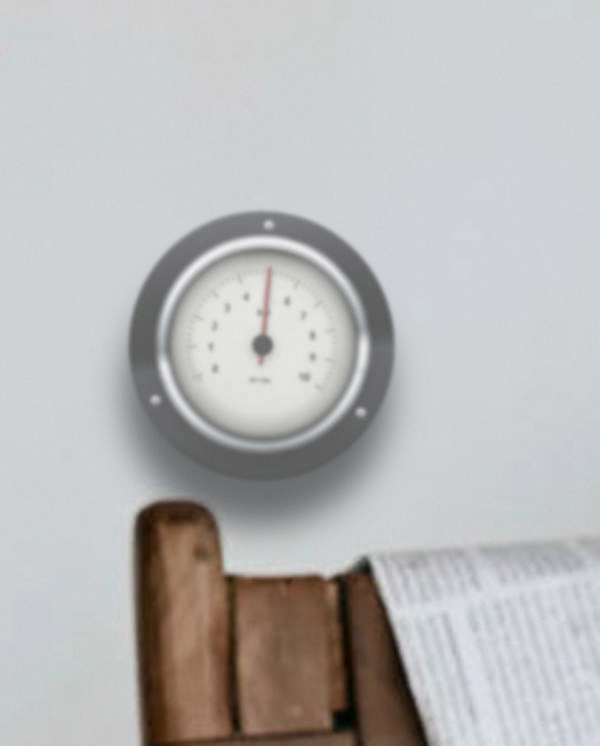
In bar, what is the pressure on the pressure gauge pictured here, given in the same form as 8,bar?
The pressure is 5,bar
